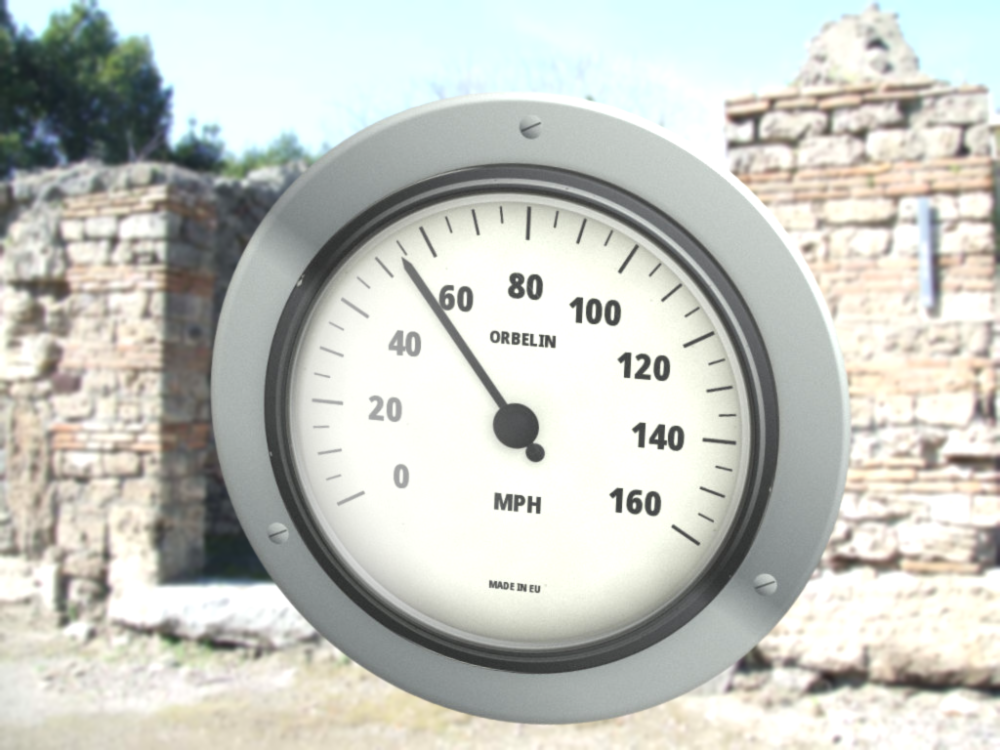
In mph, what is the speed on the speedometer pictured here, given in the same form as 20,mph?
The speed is 55,mph
